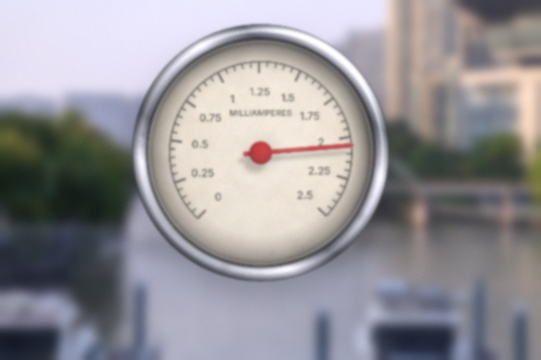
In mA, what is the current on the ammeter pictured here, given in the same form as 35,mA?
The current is 2.05,mA
